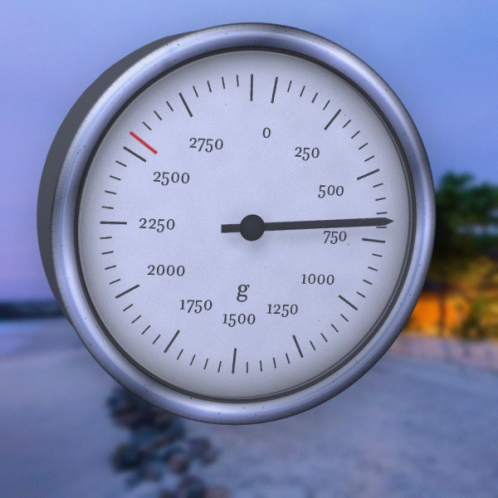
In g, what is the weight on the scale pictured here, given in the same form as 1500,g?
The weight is 675,g
